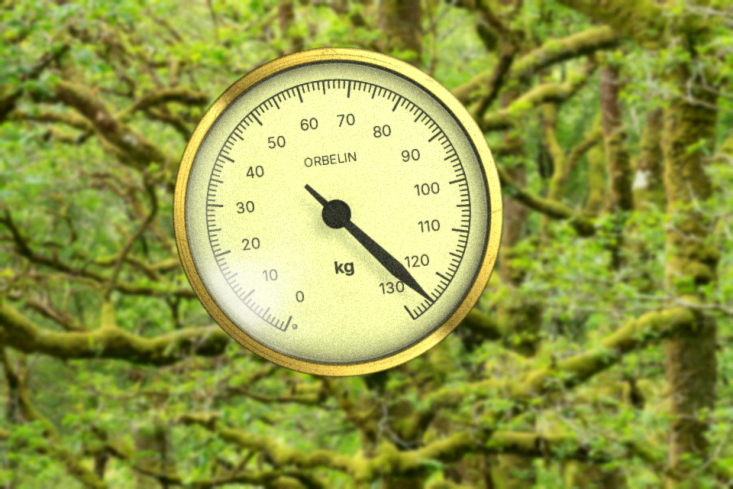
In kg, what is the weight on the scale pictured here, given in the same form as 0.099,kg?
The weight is 125,kg
